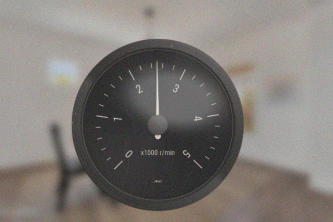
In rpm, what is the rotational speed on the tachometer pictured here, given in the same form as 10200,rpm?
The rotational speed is 2500,rpm
